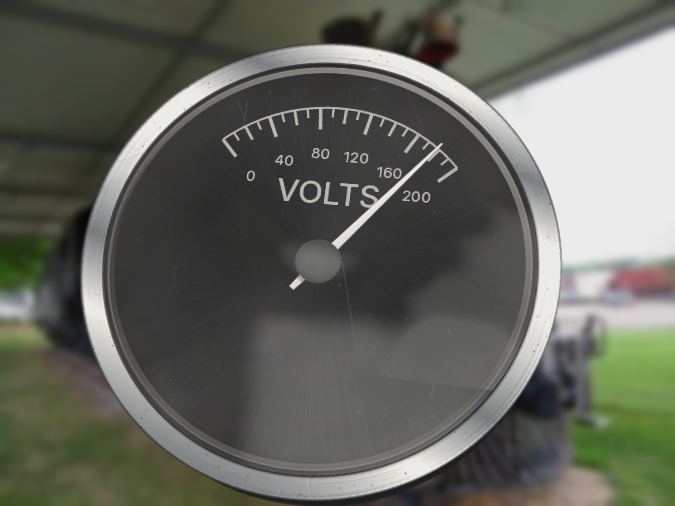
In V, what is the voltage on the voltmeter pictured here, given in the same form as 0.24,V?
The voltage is 180,V
